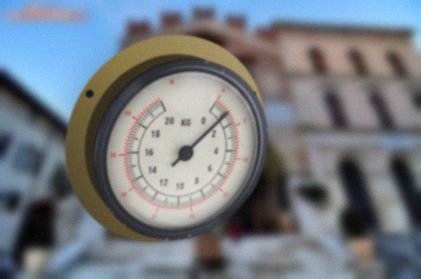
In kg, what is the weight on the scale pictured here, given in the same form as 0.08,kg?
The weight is 1,kg
